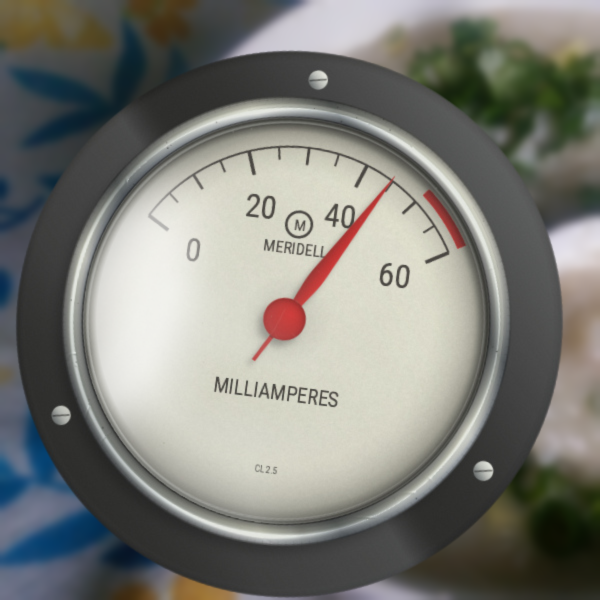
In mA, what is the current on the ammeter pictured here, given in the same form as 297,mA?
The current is 45,mA
